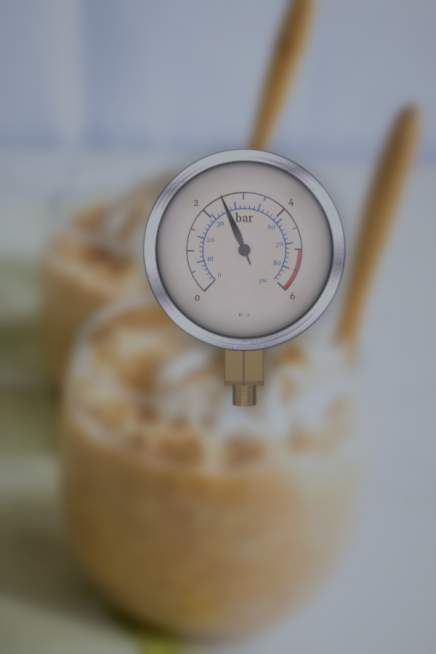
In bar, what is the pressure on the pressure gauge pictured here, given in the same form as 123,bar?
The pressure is 2.5,bar
